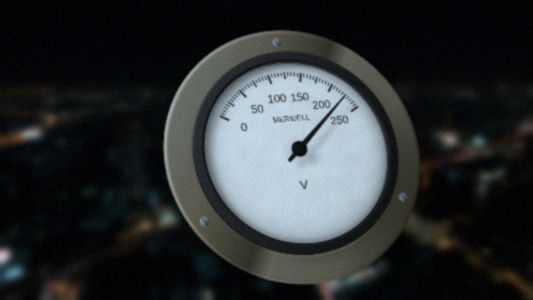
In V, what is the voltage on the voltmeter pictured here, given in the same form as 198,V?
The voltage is 225,V
